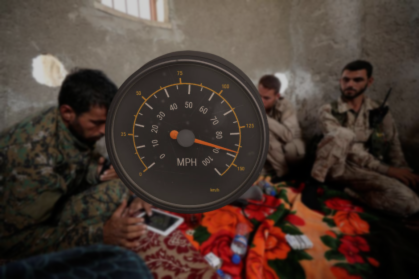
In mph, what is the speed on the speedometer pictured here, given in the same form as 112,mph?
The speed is 87.5,mph
